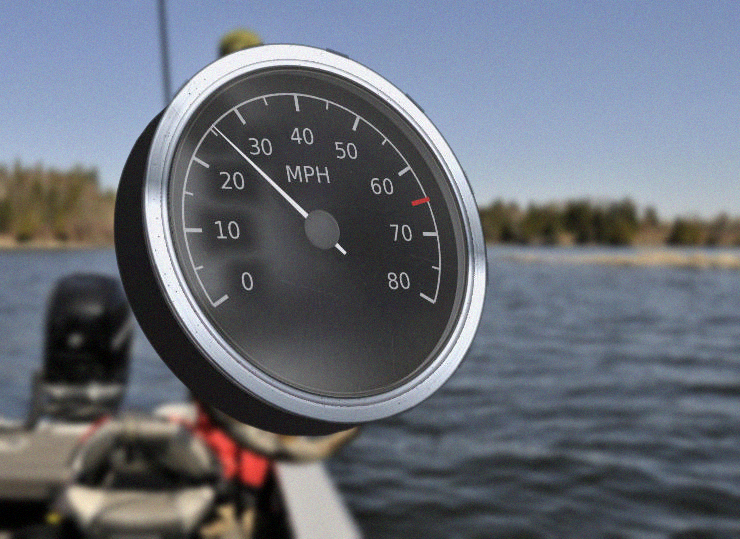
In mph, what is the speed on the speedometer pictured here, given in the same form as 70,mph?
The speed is 25,mph
